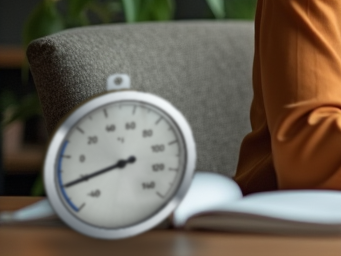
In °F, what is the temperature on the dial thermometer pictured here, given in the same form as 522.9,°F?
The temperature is -20,°F
